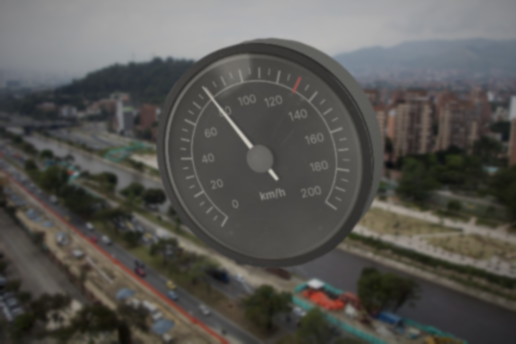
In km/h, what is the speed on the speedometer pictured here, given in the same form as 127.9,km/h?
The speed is 80,km/h
